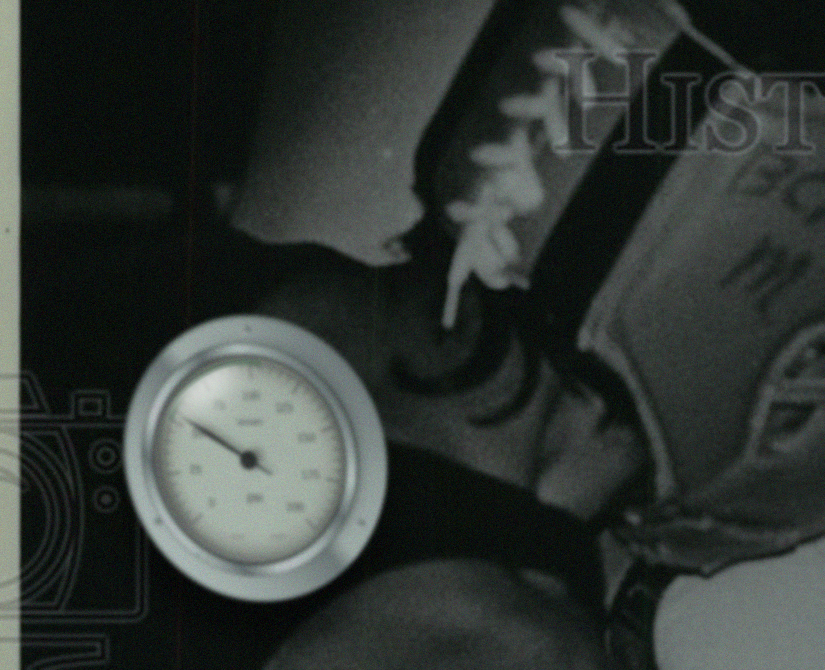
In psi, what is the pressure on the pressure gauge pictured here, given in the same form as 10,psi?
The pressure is 55,psi
